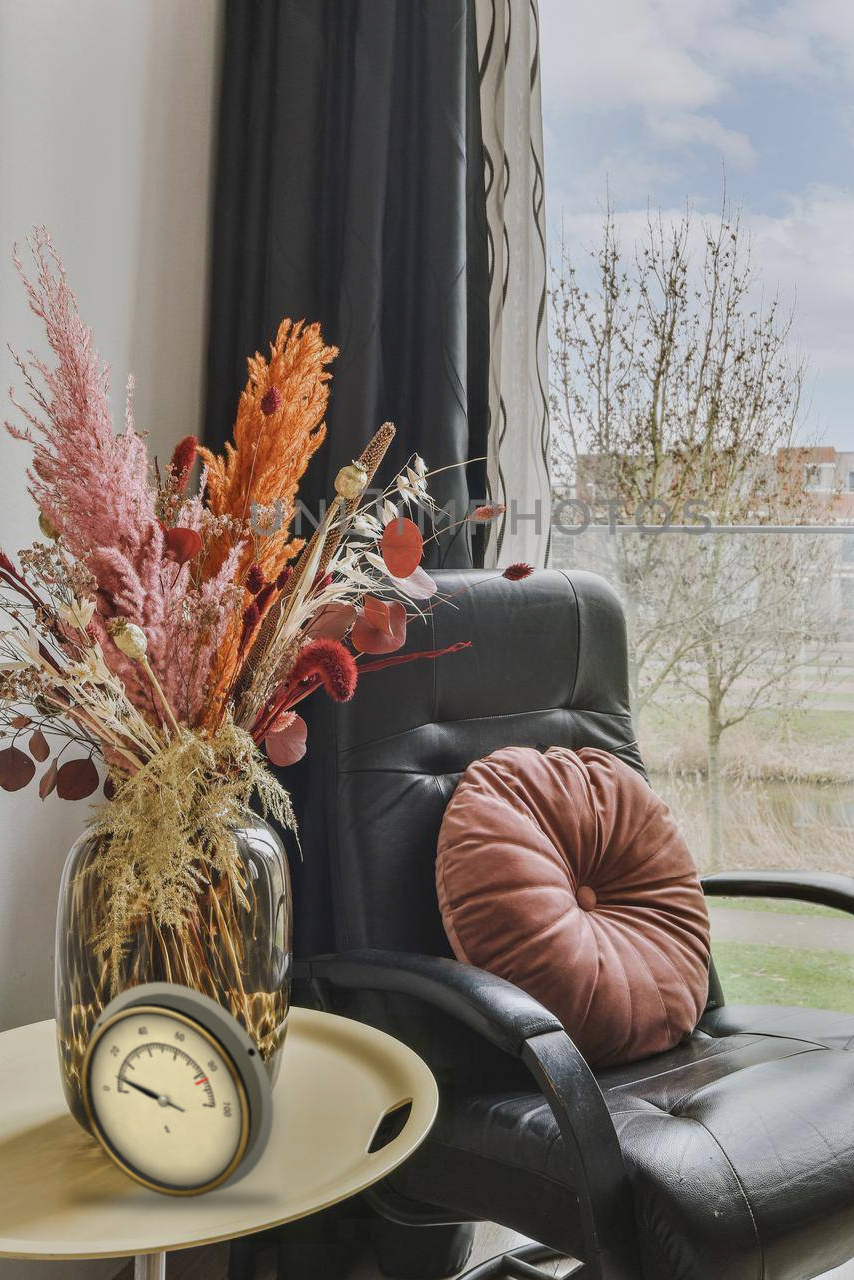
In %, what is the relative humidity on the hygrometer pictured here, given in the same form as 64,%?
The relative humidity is 10,%
